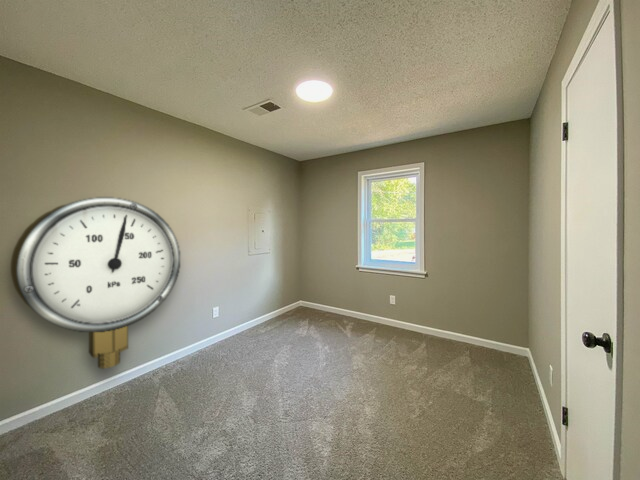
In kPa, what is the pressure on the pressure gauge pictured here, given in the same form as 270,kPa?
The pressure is 140,kPa
